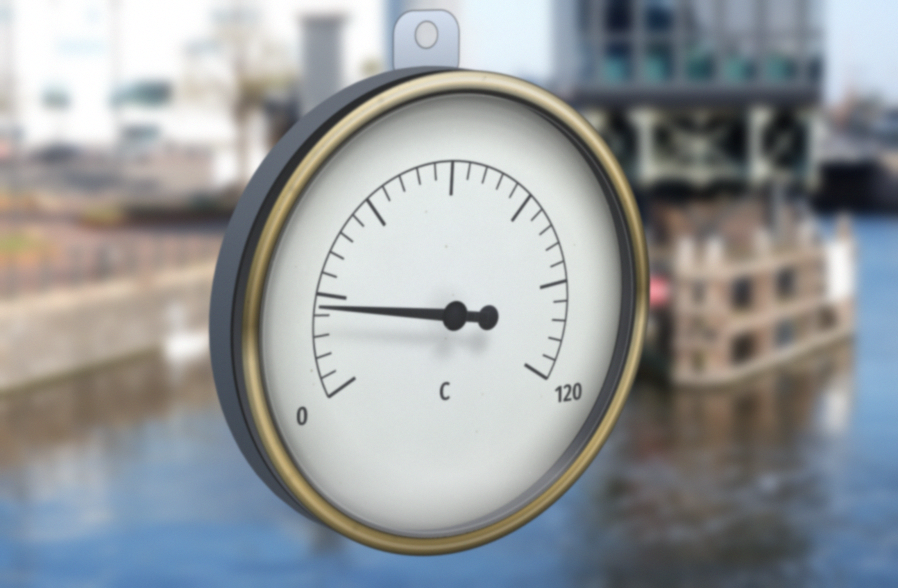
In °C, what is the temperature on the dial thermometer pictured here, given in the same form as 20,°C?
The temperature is 18,°C
